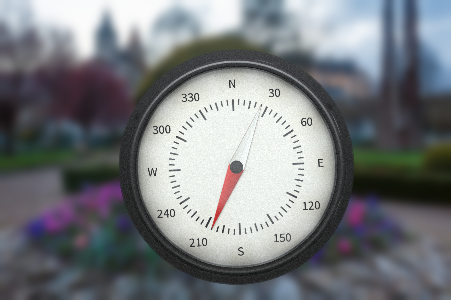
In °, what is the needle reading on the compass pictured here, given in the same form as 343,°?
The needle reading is 205,°
